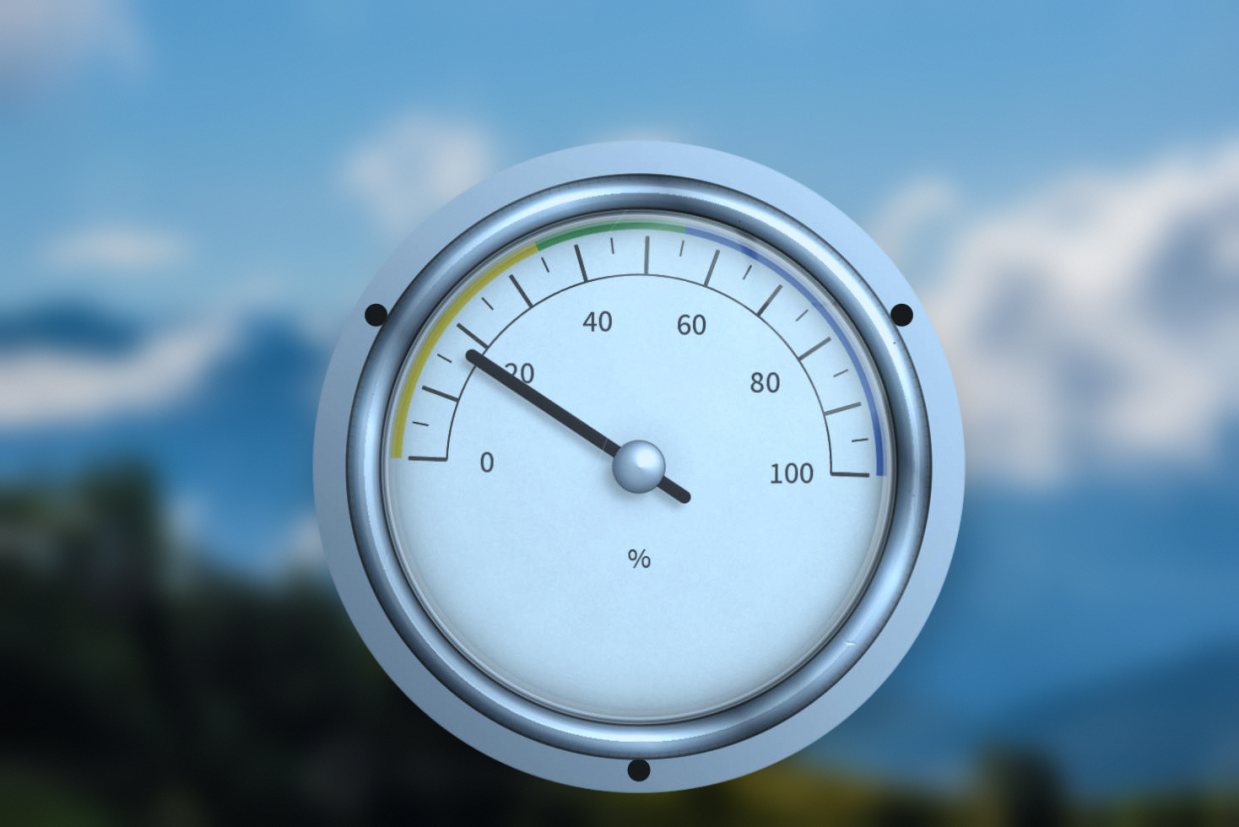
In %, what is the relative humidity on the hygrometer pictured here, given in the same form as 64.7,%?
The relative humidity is 17.5,%
